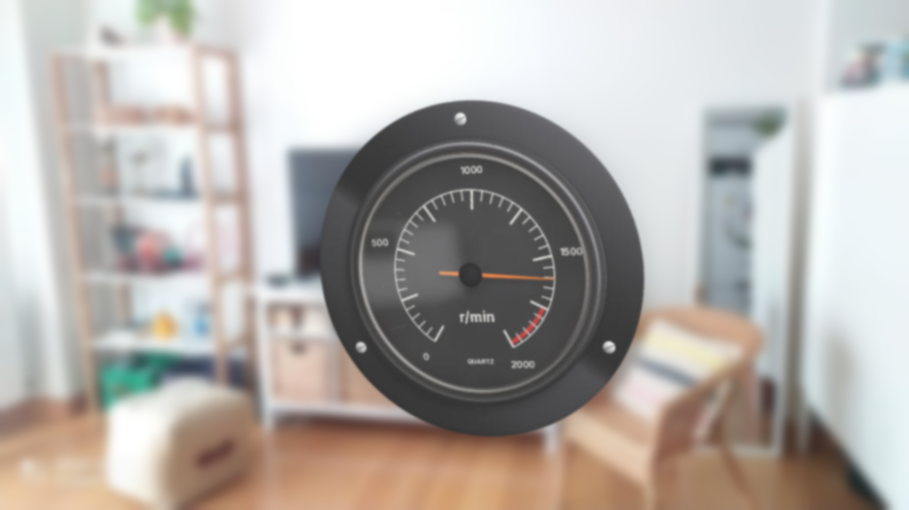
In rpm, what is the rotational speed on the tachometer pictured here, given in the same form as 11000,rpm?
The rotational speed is 1600,rpm
